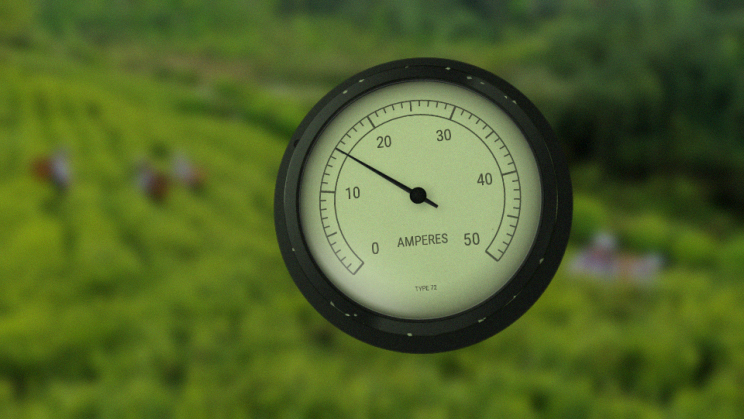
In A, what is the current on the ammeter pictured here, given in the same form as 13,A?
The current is 15,A
